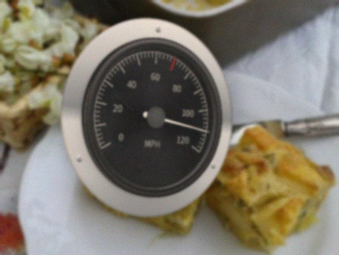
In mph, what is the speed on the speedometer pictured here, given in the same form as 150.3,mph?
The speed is 110,mph
